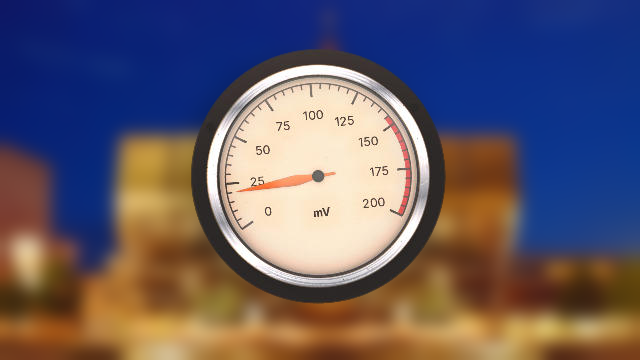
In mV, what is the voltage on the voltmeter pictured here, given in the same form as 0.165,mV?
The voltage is 20,mV
